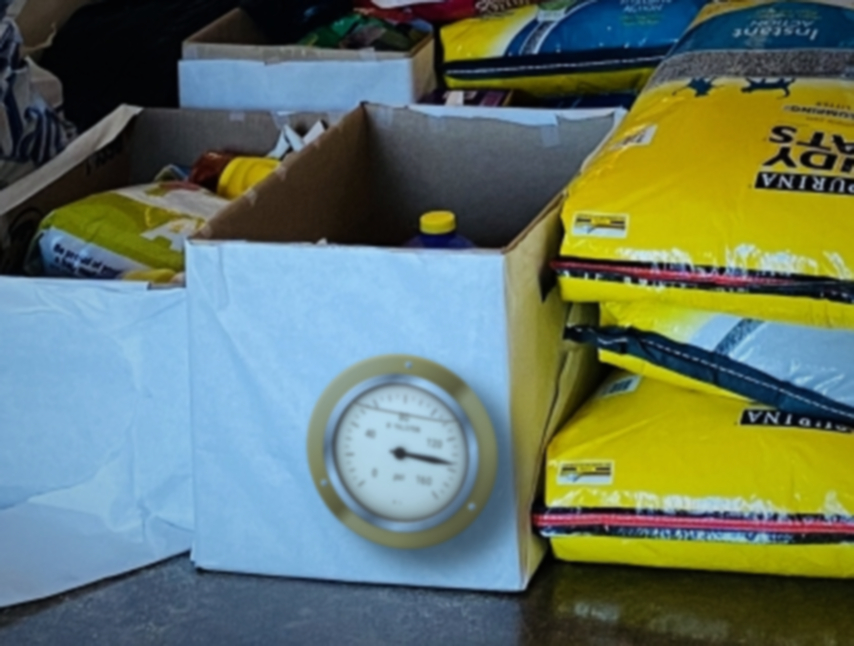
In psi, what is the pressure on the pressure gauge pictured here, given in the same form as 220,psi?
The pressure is 135,psi
